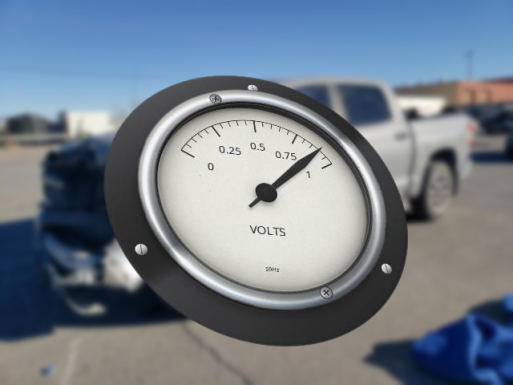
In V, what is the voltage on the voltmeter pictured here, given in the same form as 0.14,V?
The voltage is 0.9,V
